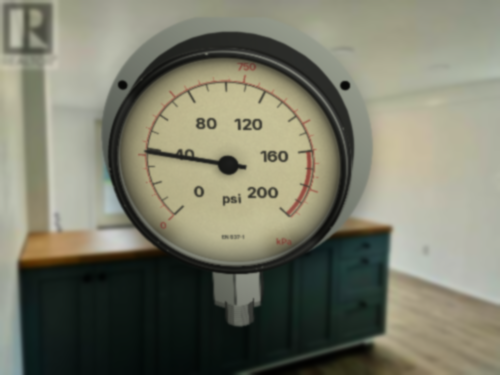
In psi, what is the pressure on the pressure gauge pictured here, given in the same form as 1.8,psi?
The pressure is 40,psi
